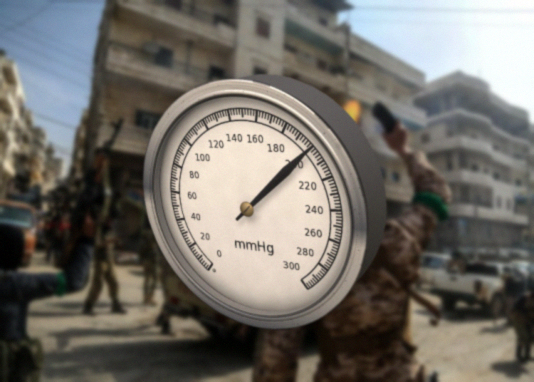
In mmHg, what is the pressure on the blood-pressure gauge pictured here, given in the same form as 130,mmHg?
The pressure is 200,mmHg
